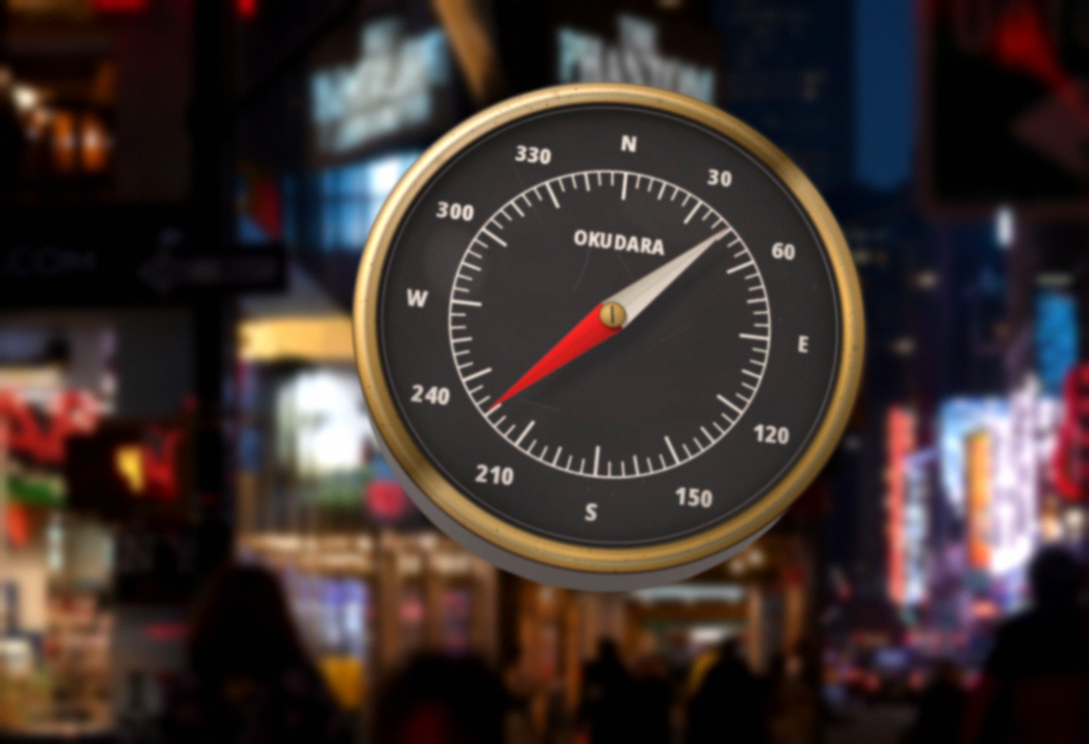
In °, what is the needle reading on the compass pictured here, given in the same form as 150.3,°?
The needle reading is 225,°
